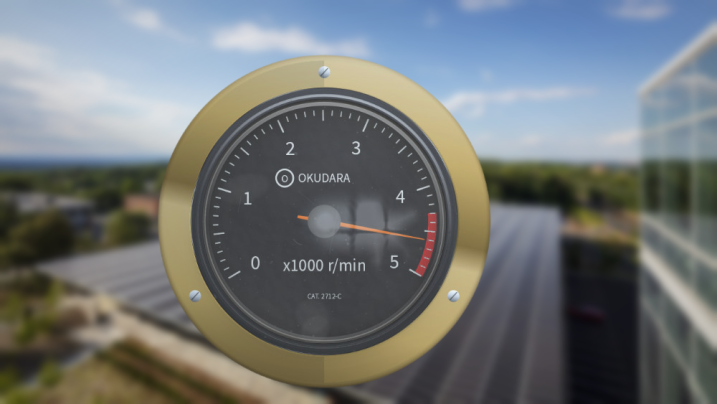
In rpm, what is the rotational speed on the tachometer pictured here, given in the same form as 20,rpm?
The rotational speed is 4600,rpm
